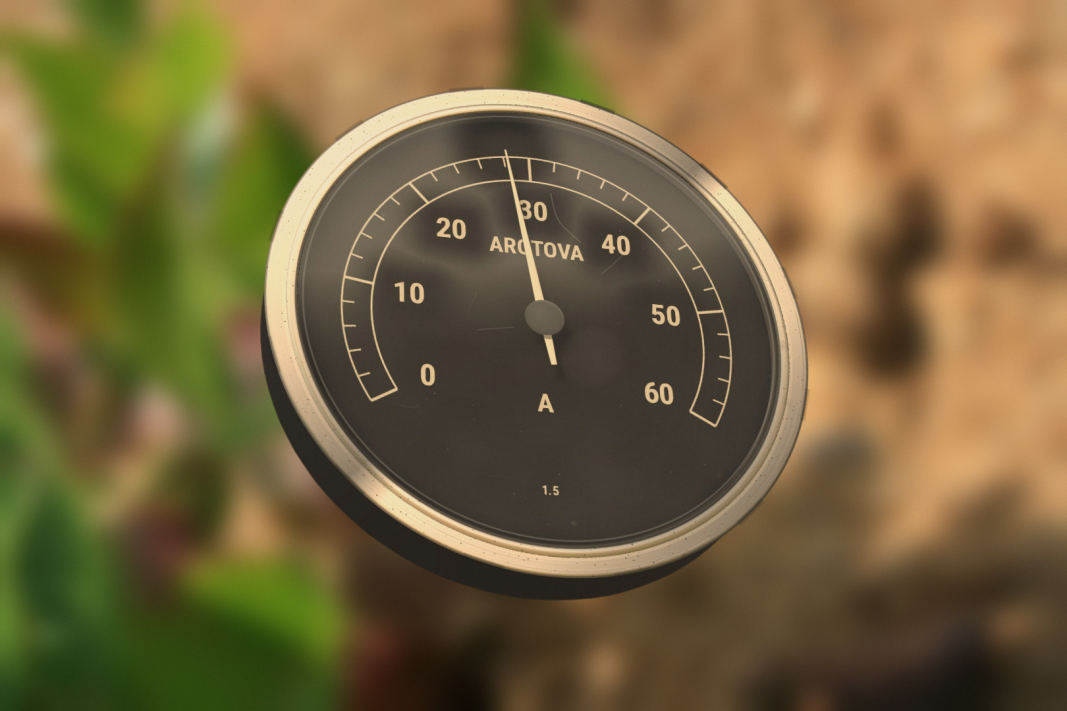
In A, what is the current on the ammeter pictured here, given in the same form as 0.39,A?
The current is 28,A
